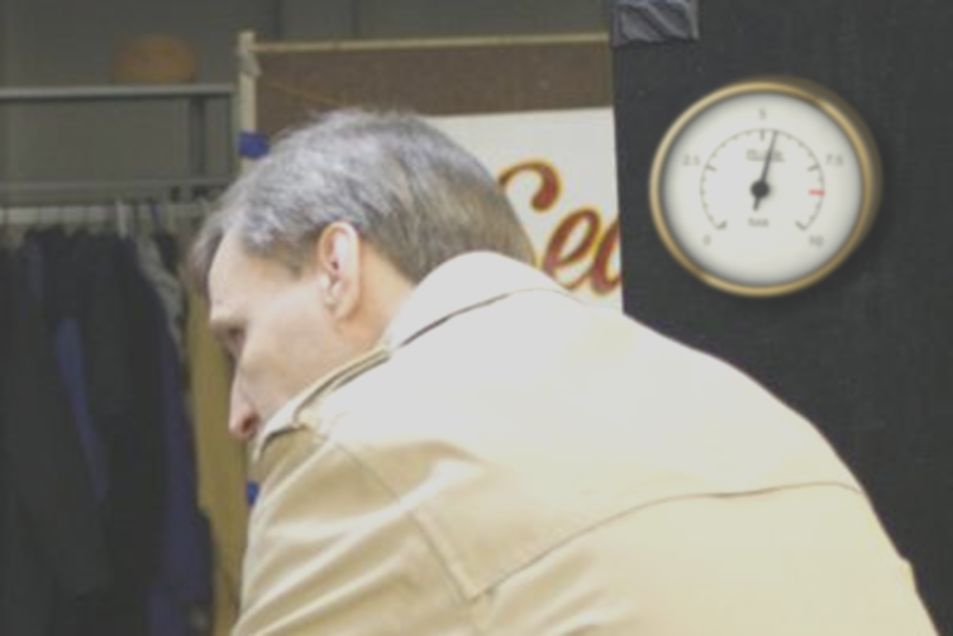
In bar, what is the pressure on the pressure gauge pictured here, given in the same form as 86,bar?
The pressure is 5.5,bar
